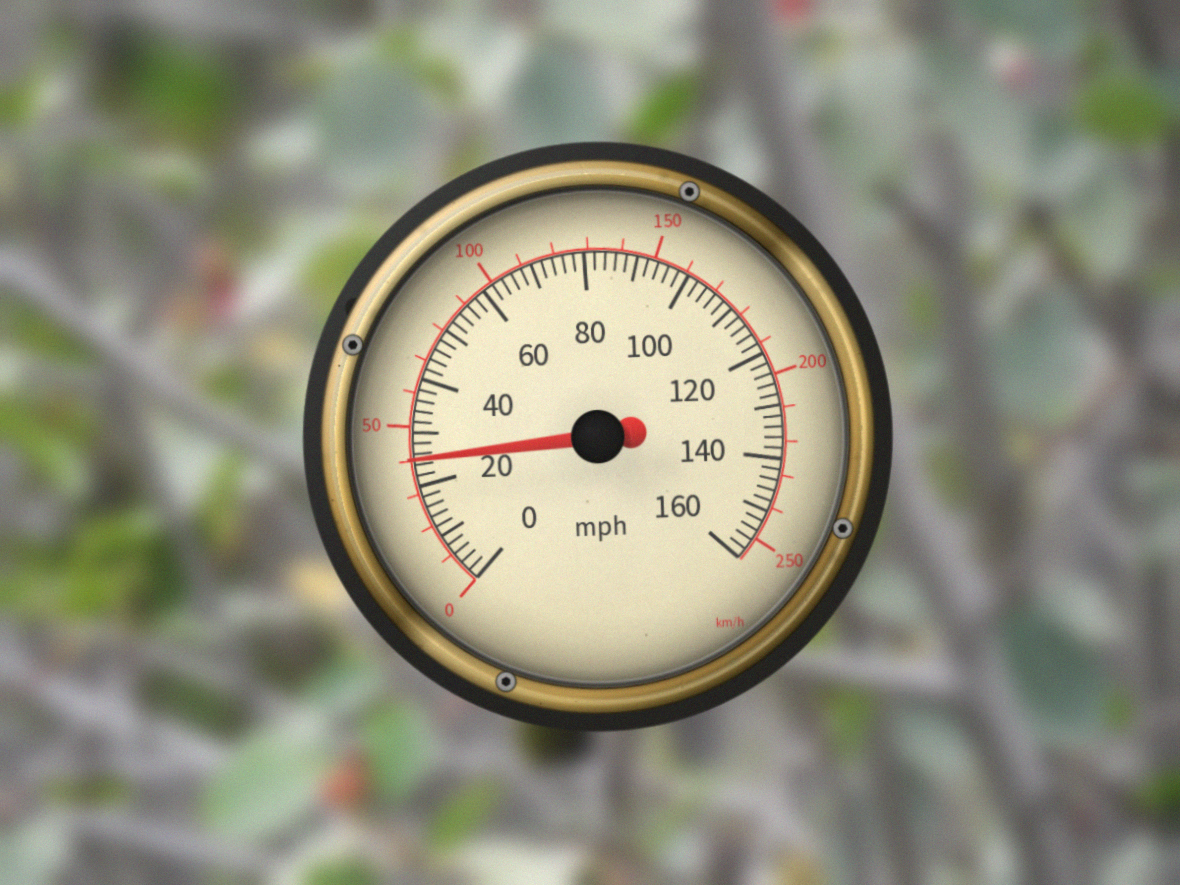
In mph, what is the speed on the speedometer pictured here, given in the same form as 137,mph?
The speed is 25,mph
